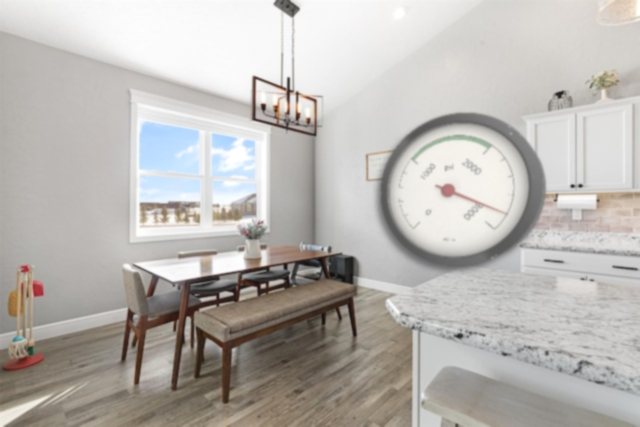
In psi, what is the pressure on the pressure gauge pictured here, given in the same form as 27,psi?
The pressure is 2800,psi
